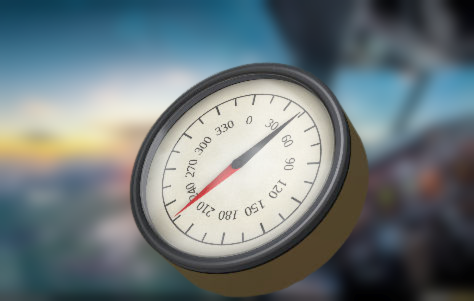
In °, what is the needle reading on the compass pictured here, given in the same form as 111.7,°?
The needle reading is 225,°
